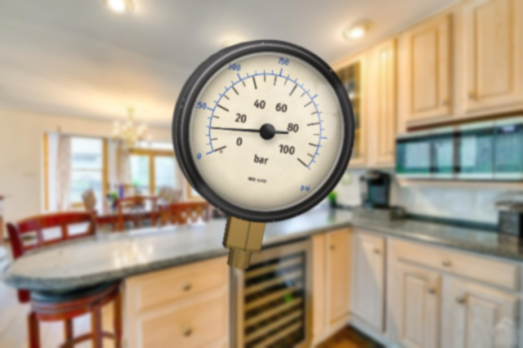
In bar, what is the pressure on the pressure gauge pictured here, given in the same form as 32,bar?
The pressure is 10,bar
